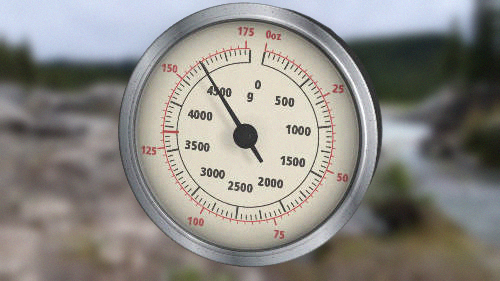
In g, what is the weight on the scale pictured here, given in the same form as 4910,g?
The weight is 4500,g
